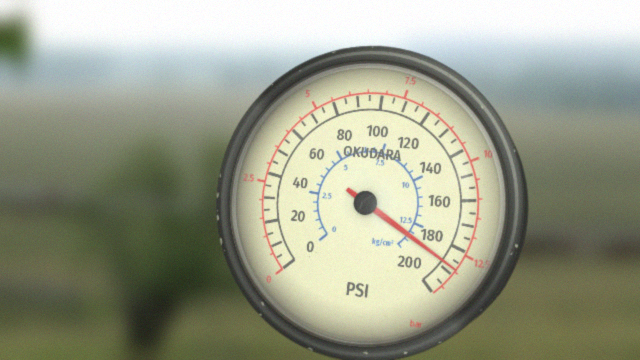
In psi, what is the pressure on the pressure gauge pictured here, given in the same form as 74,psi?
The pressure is 187.5,psi
